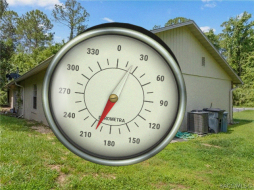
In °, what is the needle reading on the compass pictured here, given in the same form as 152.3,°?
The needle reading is 202.5,°
